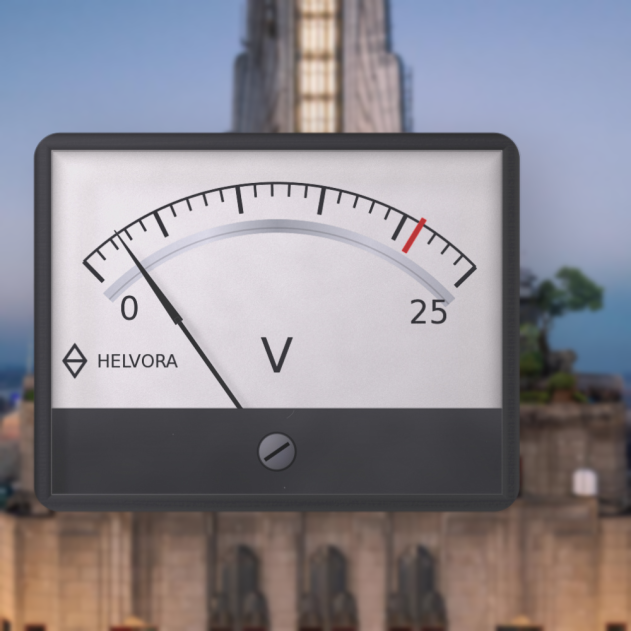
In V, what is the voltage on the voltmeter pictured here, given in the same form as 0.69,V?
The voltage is 2.5,V
